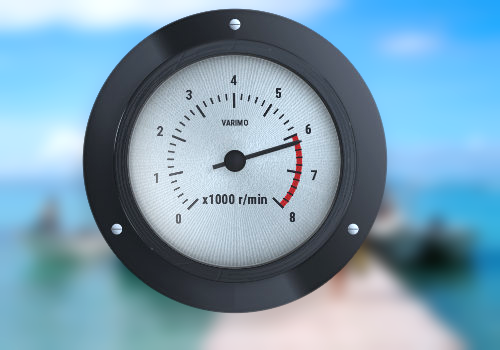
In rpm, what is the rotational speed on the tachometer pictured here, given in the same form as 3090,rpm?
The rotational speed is 6200,rpm
